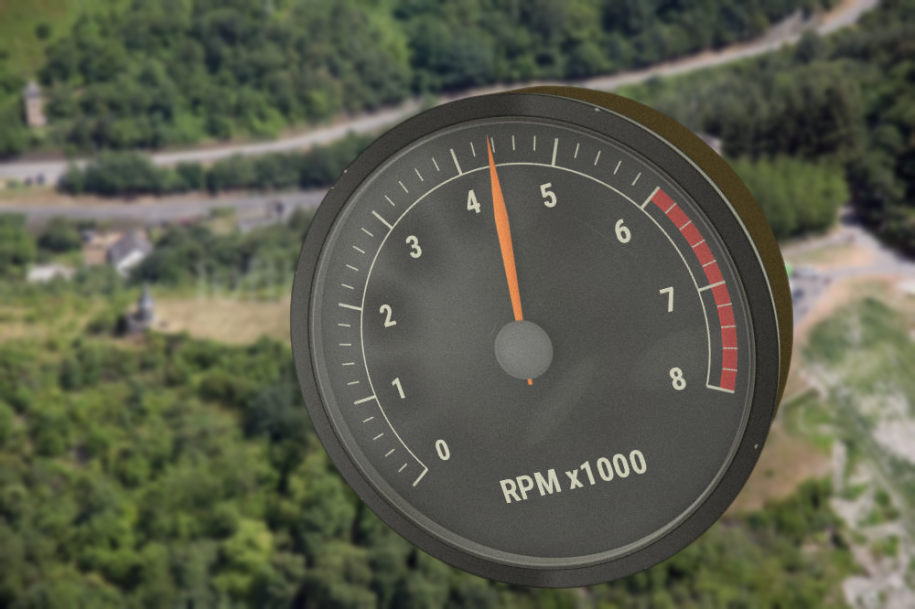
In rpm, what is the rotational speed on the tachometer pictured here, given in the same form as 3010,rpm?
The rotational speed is 4400,rpm
